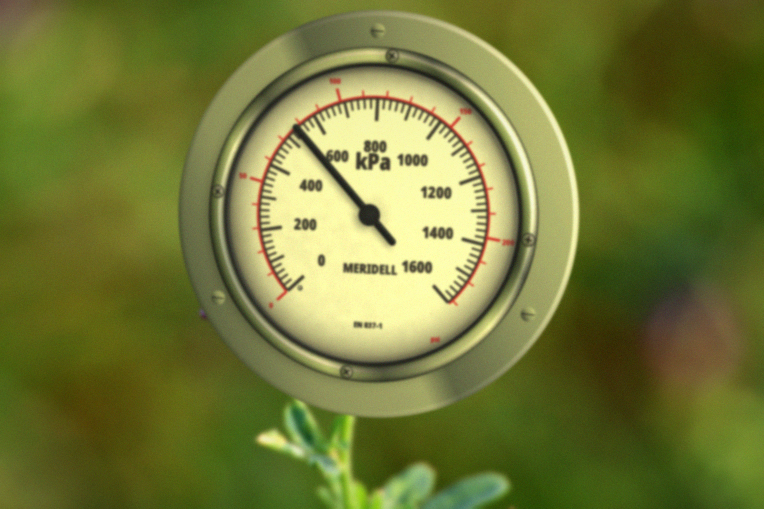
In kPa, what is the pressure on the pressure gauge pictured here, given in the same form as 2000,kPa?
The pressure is 540,kPa
